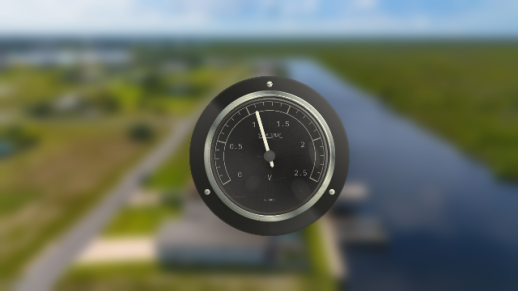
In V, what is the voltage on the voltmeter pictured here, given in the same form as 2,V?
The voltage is 1.1,V
